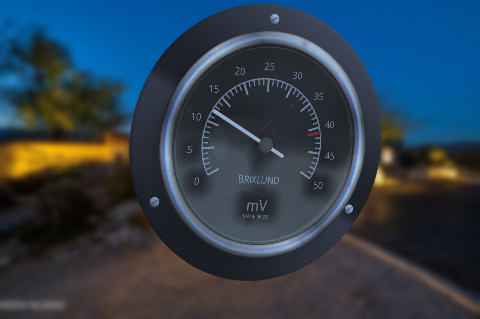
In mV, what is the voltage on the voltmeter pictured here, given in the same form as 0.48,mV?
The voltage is 12,mV
